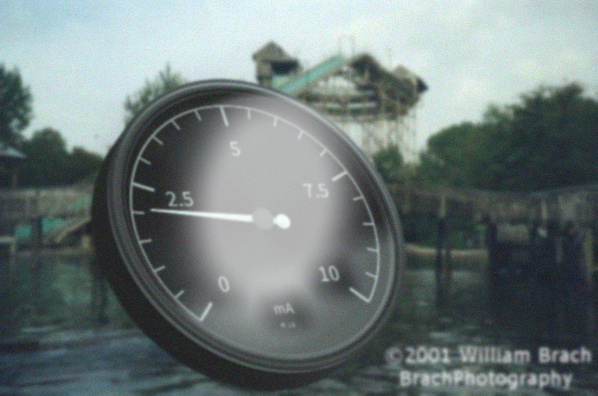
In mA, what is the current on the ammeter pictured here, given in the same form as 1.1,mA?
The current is 2,mA
